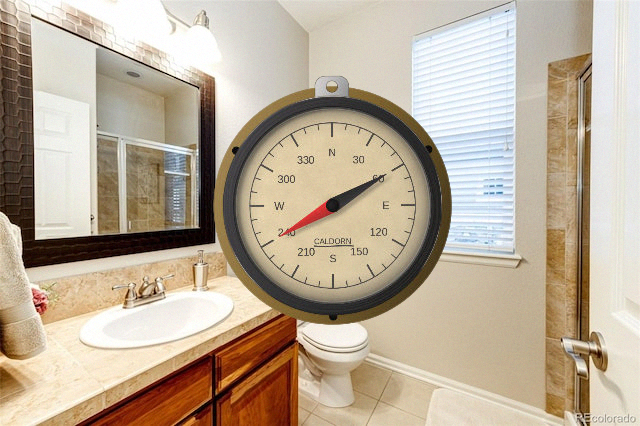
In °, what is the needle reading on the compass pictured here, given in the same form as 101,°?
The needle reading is 240,°
